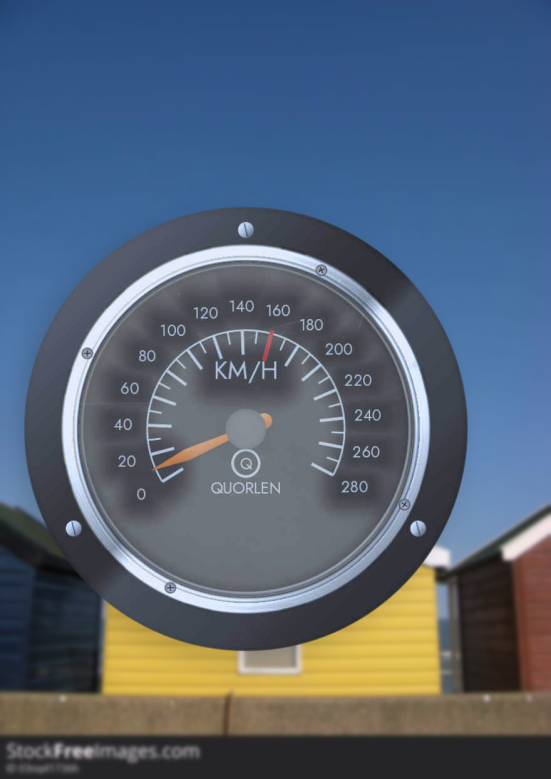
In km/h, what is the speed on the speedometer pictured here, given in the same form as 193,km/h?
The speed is 10,km/h
